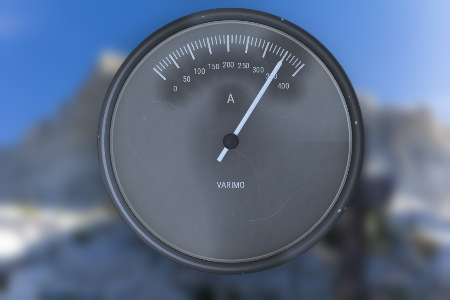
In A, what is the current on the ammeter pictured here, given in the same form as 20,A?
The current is 350,A
